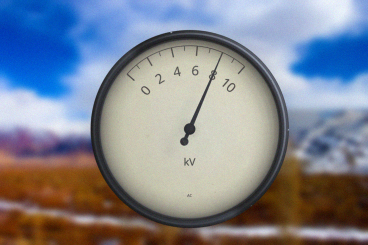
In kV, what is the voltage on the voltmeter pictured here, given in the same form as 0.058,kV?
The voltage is 8,kV
